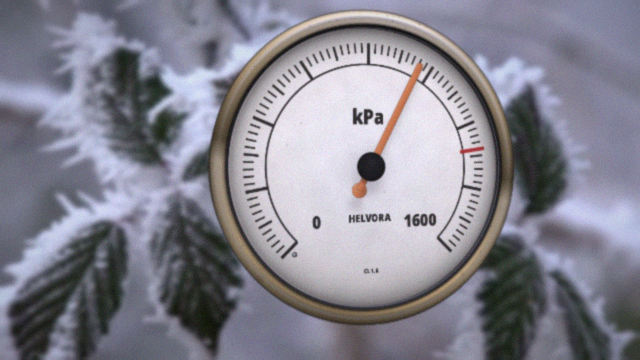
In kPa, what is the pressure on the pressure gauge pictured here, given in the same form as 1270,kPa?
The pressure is 960,kPa
